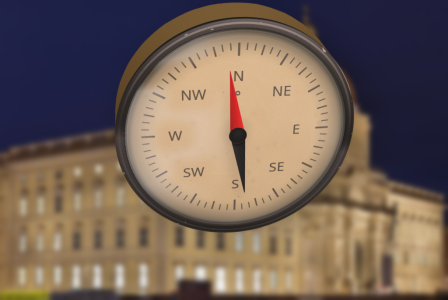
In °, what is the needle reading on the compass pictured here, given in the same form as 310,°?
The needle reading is 352.5,°
